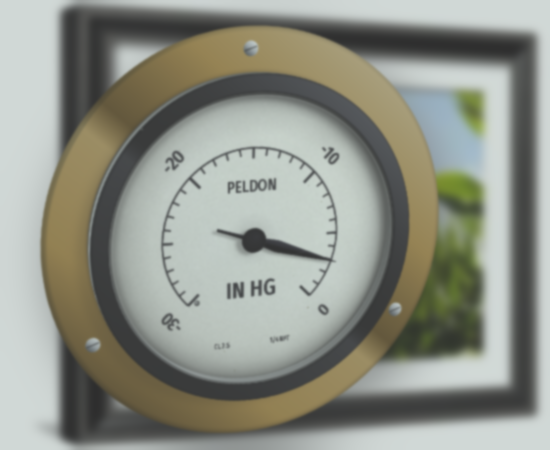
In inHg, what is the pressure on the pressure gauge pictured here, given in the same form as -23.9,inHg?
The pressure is -3,inHg
